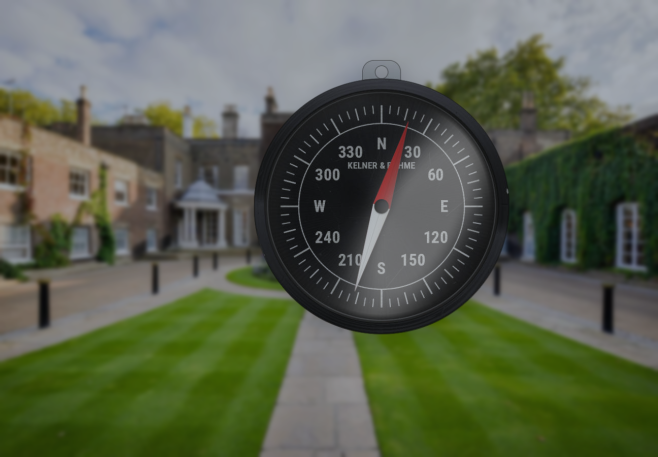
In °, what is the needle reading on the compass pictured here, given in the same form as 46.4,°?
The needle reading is 17.5,°
